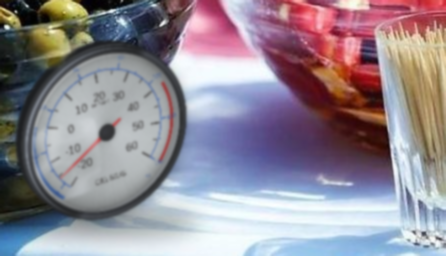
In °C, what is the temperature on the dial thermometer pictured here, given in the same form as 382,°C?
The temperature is -15,°C
